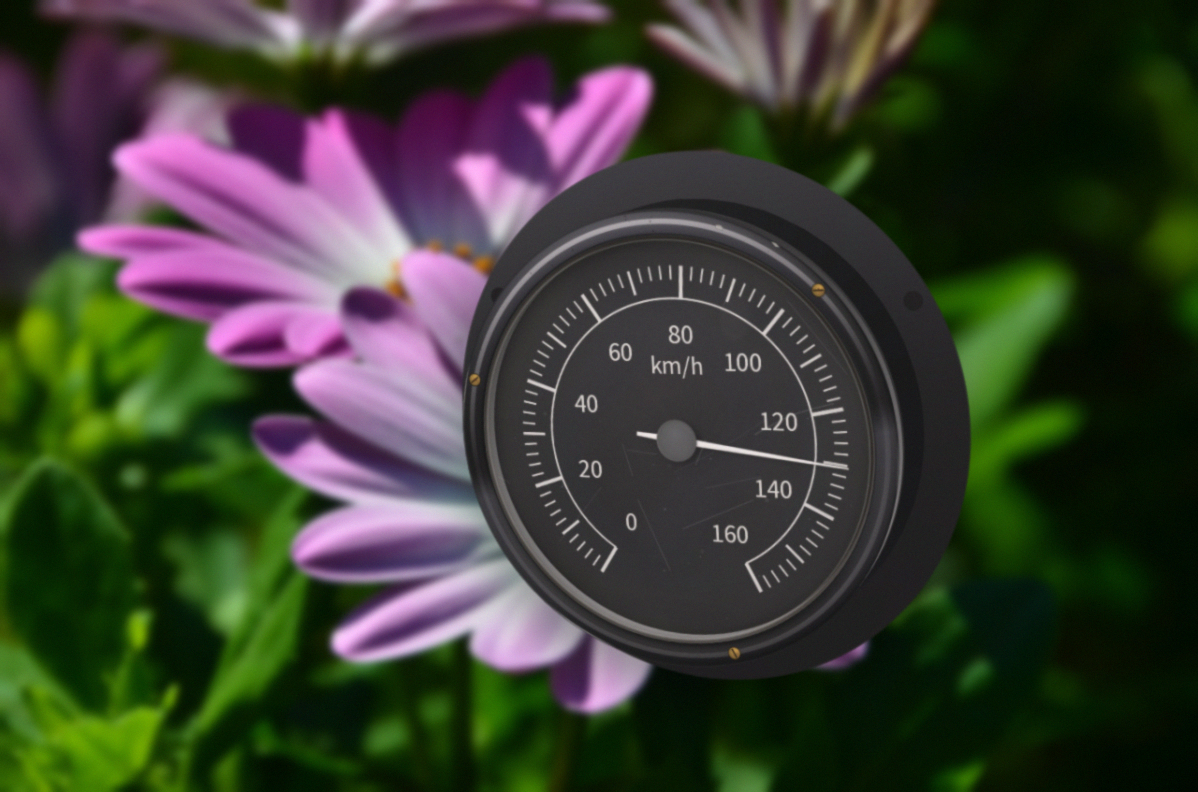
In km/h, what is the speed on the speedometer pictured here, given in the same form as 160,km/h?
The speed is 130,km/h
